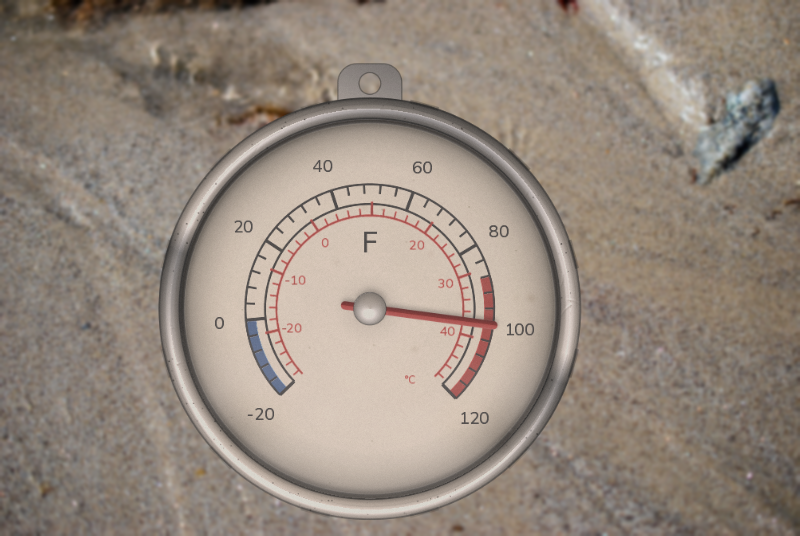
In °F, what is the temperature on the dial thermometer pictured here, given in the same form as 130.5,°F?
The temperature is 100,°F
